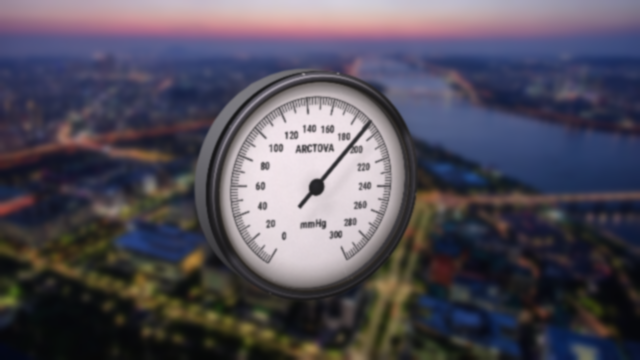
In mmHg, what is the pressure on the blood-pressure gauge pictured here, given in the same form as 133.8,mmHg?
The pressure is 190,mmHg
